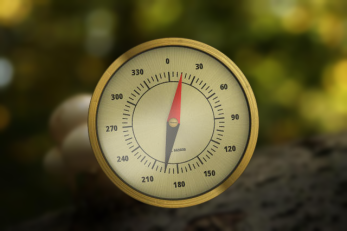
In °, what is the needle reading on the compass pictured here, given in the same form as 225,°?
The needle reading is 15,°
